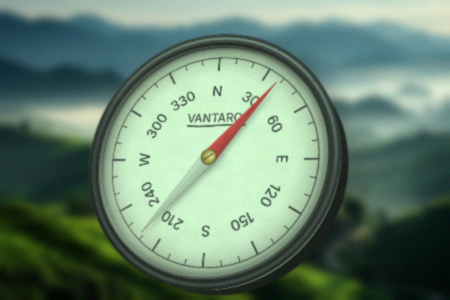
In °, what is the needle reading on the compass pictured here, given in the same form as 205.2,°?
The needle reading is 40,°
